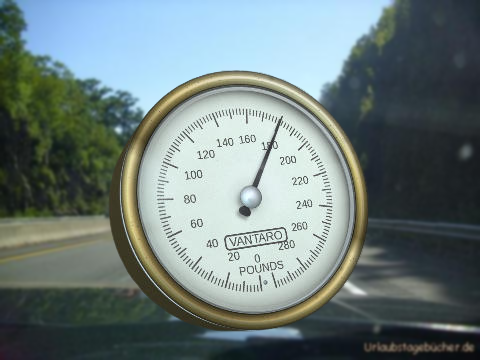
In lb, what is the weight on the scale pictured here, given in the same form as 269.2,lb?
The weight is 180,lb
